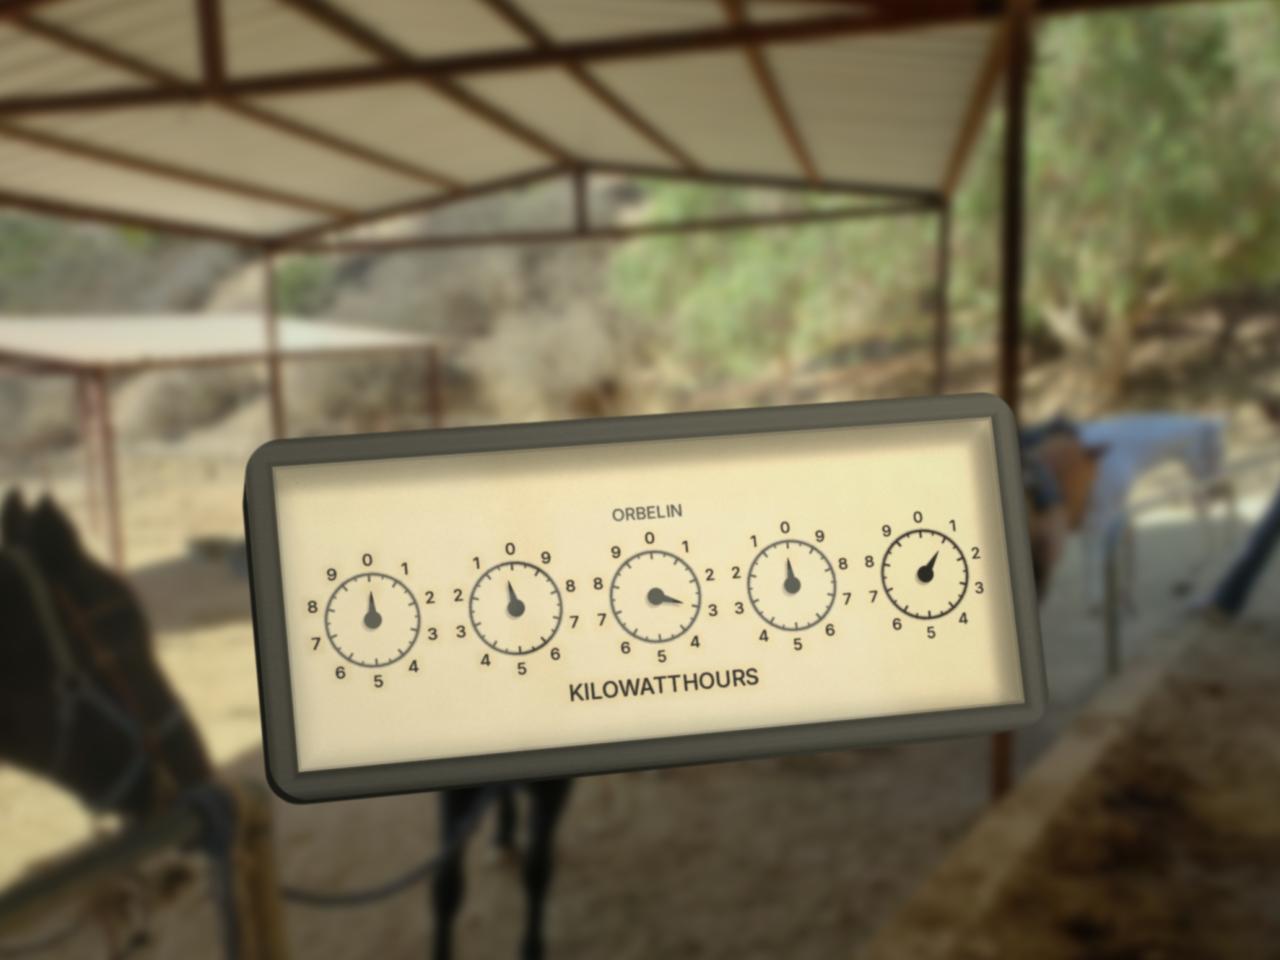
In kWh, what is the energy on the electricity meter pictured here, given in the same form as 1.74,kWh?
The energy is 301,kWh
